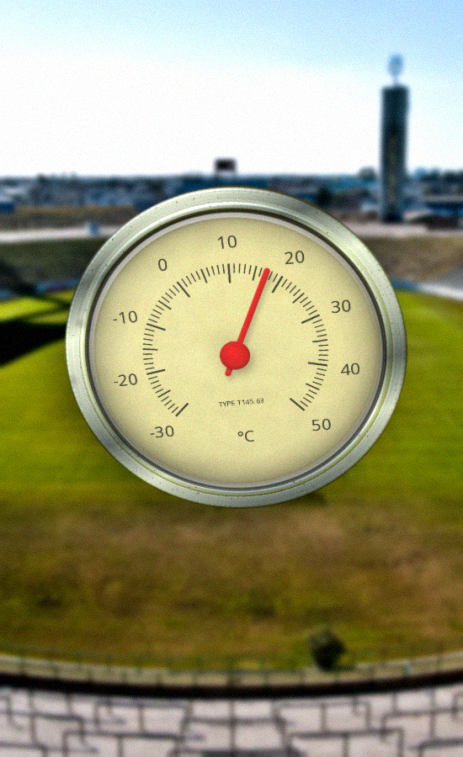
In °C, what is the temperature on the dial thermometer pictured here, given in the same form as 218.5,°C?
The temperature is 17,°C
